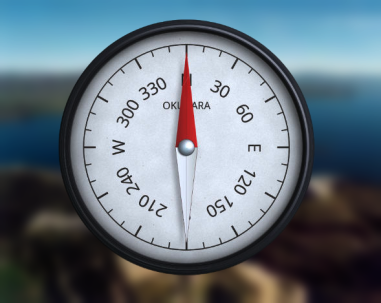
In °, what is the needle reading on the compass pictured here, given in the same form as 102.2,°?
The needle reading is 0,°
